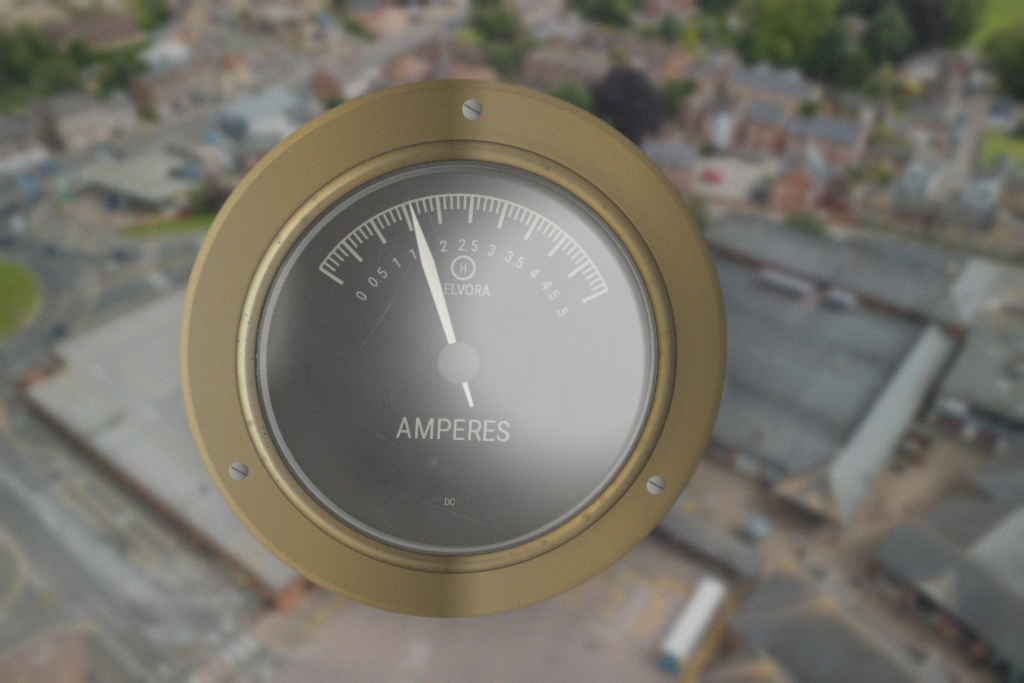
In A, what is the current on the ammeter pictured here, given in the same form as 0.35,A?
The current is 1.6,A
